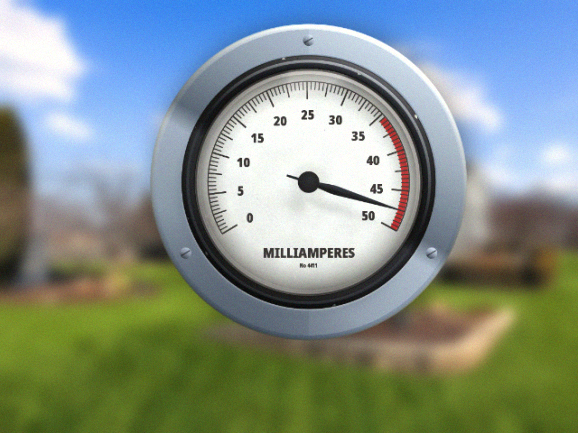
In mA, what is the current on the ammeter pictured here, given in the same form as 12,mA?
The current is 47.5,mA
